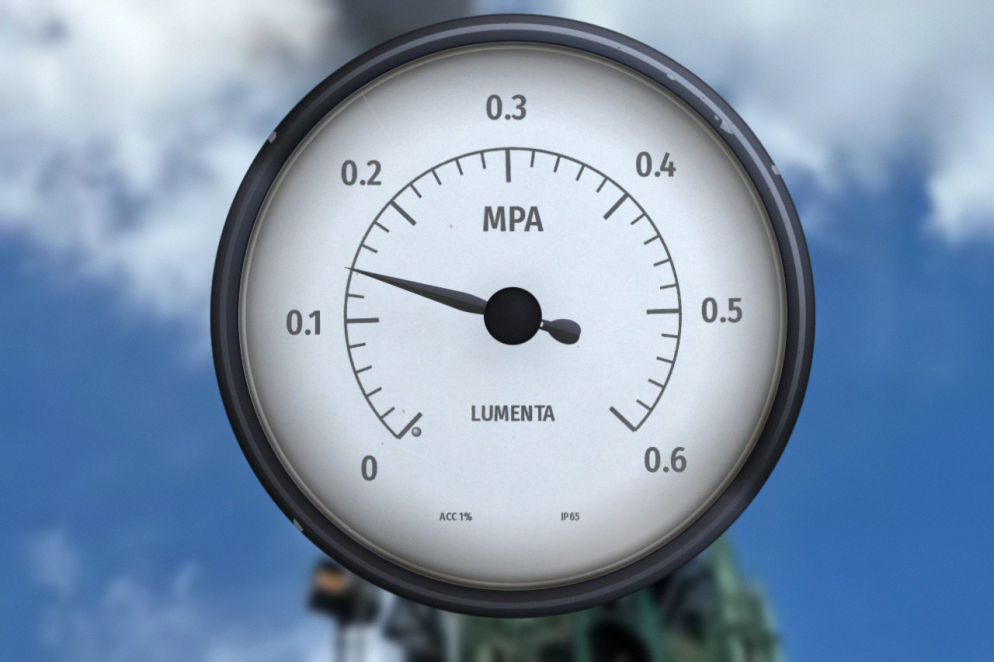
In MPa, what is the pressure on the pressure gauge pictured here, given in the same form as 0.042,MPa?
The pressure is 0.14,MPa
